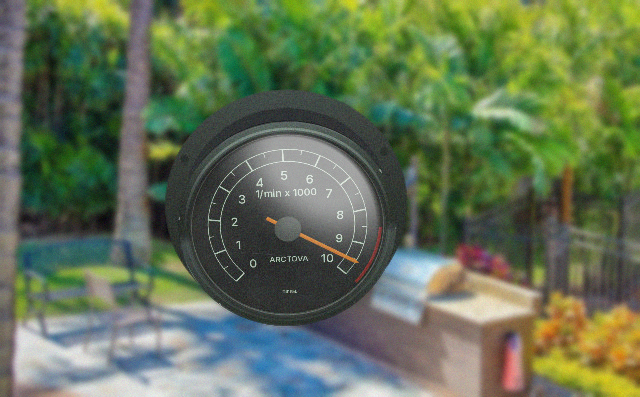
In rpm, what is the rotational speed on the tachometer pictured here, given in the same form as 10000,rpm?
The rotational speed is 9500,rpm
